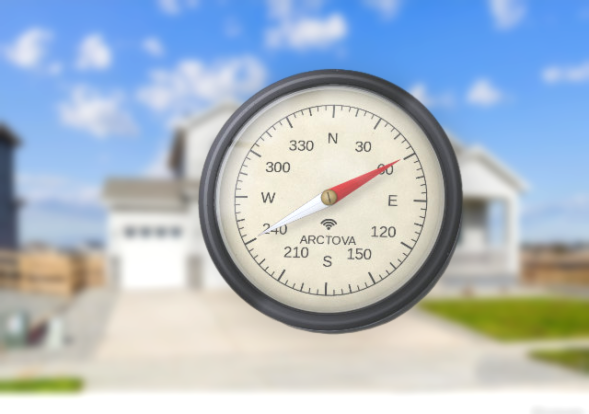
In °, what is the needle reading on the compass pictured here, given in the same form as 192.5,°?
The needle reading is 60,°
